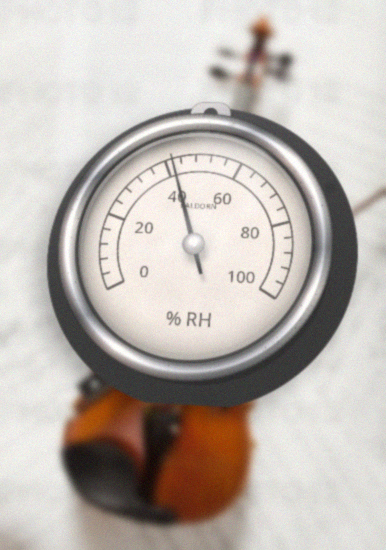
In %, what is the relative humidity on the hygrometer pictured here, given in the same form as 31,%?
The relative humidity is 42,%
